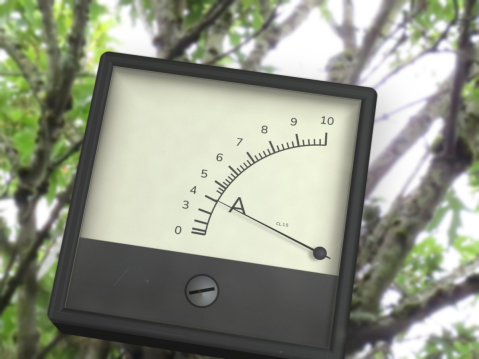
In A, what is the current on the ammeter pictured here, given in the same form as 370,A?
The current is 4,A
